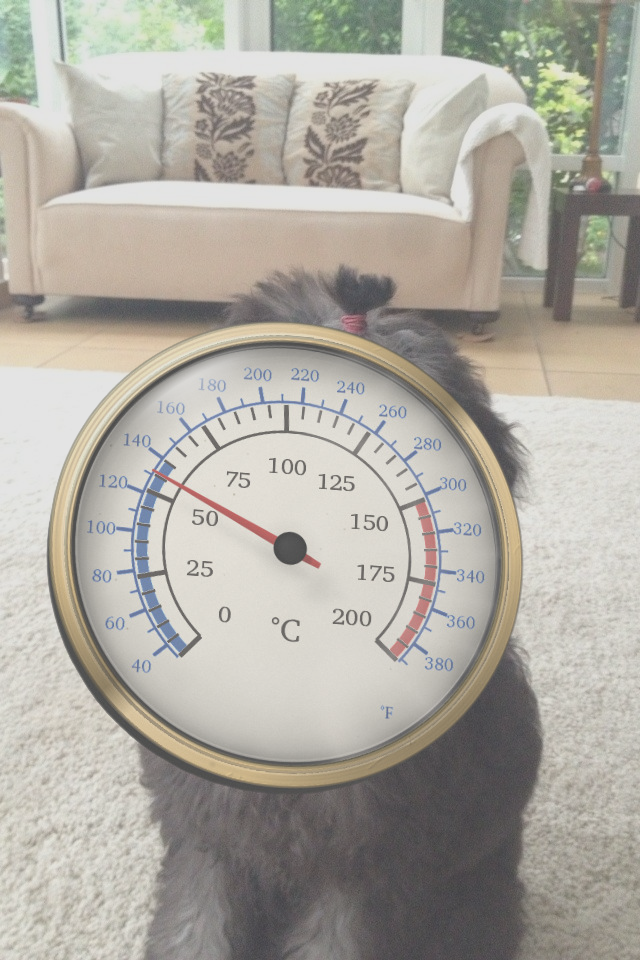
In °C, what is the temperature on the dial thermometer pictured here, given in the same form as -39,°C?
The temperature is 55,°C
